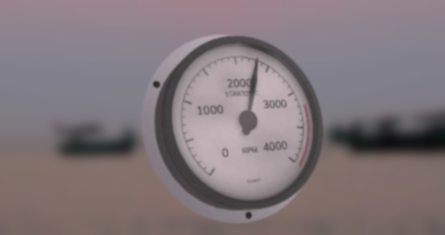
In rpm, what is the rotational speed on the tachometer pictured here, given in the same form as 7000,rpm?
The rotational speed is 2300,rpm
